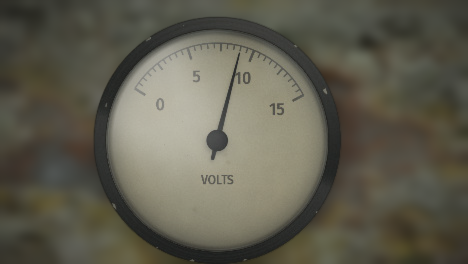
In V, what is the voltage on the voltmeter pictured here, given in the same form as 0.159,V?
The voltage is 9,V
